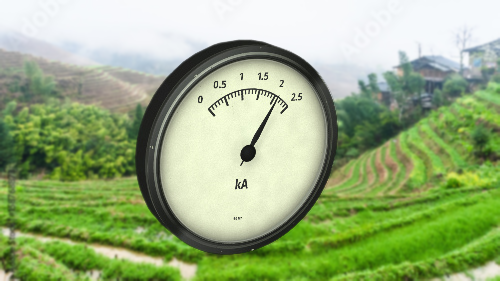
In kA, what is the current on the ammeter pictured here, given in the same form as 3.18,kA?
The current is 2,kA
